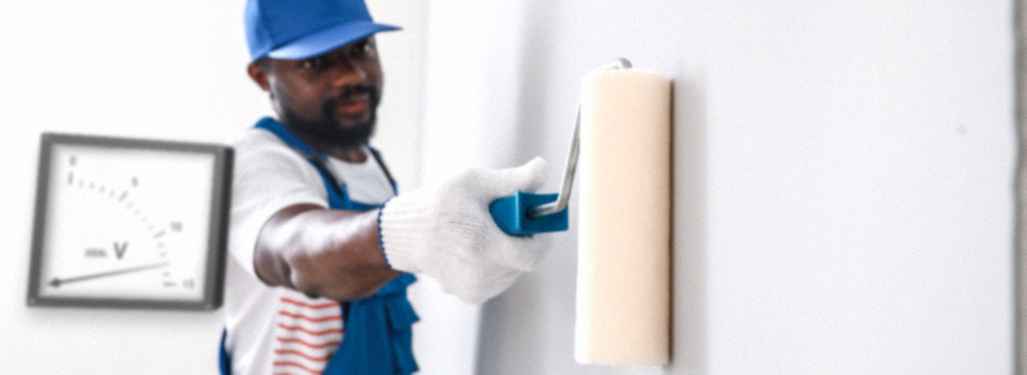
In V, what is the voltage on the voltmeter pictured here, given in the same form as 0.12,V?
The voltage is 13,V
